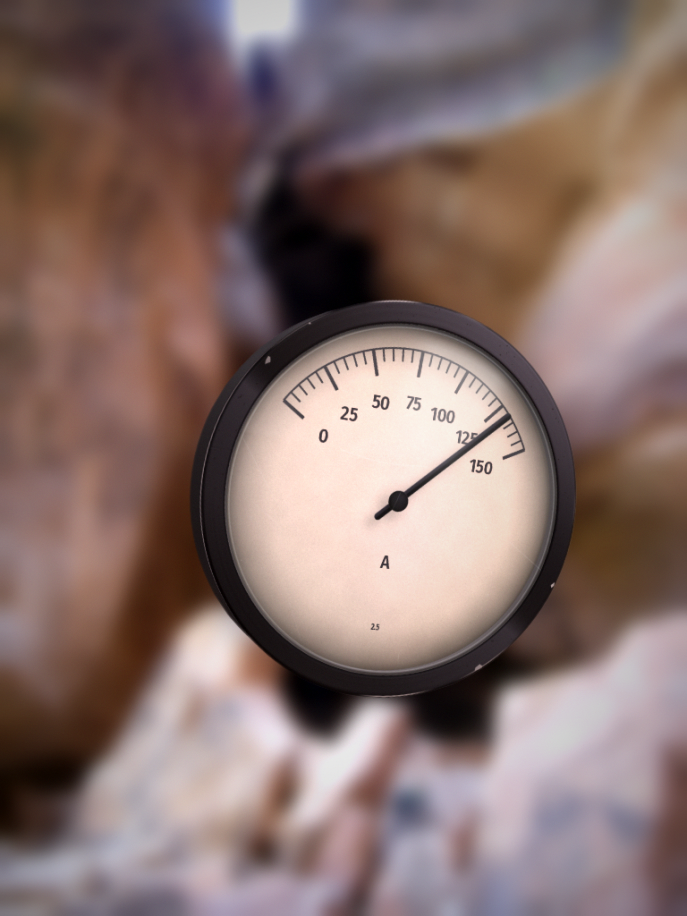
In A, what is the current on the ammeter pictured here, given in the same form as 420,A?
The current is 130,A
